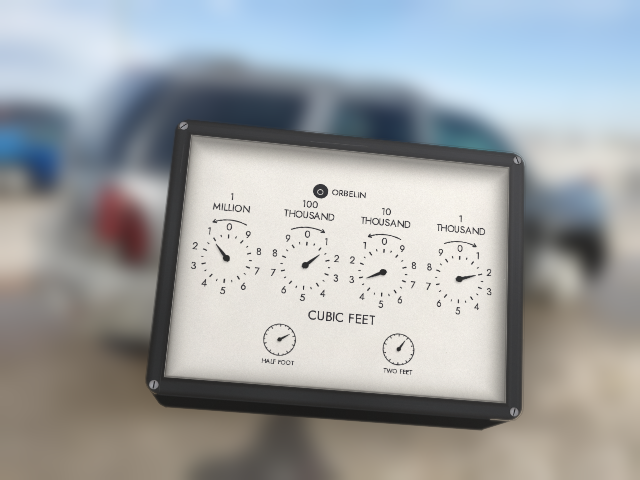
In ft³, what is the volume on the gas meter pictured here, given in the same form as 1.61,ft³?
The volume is 113200,ft³
